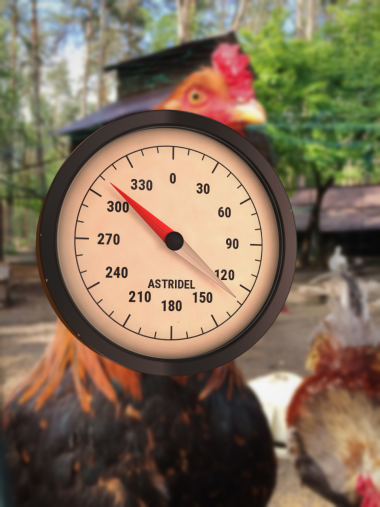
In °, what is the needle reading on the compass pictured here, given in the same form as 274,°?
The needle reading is 310,°
